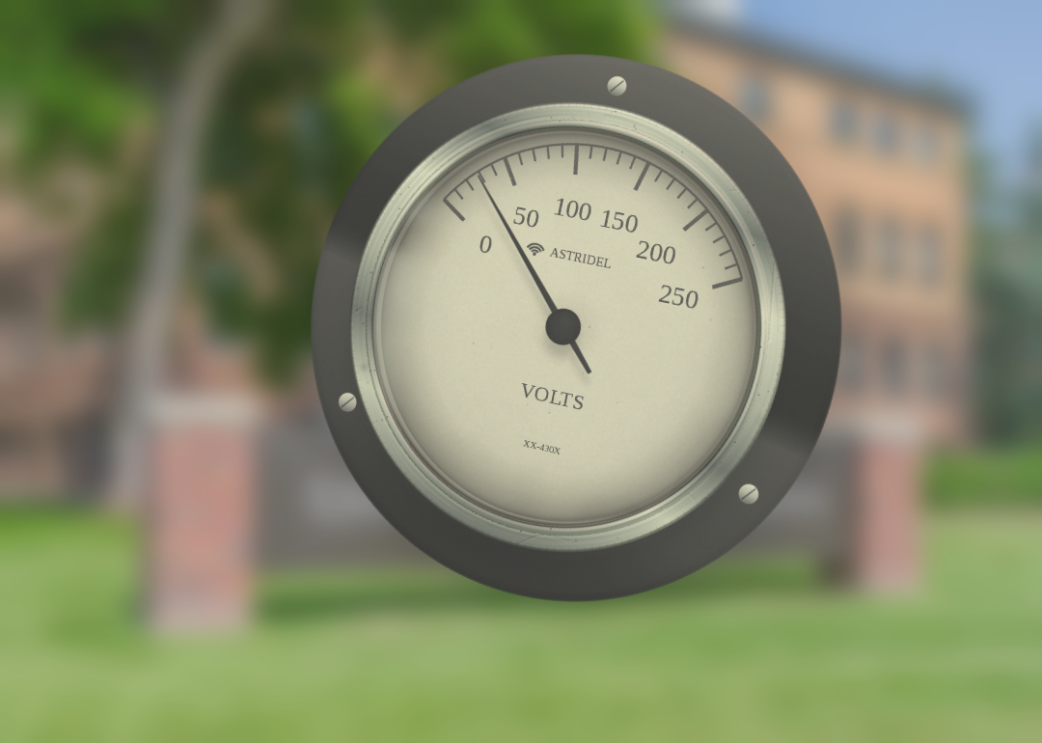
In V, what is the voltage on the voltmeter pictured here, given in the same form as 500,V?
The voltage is 30,V
